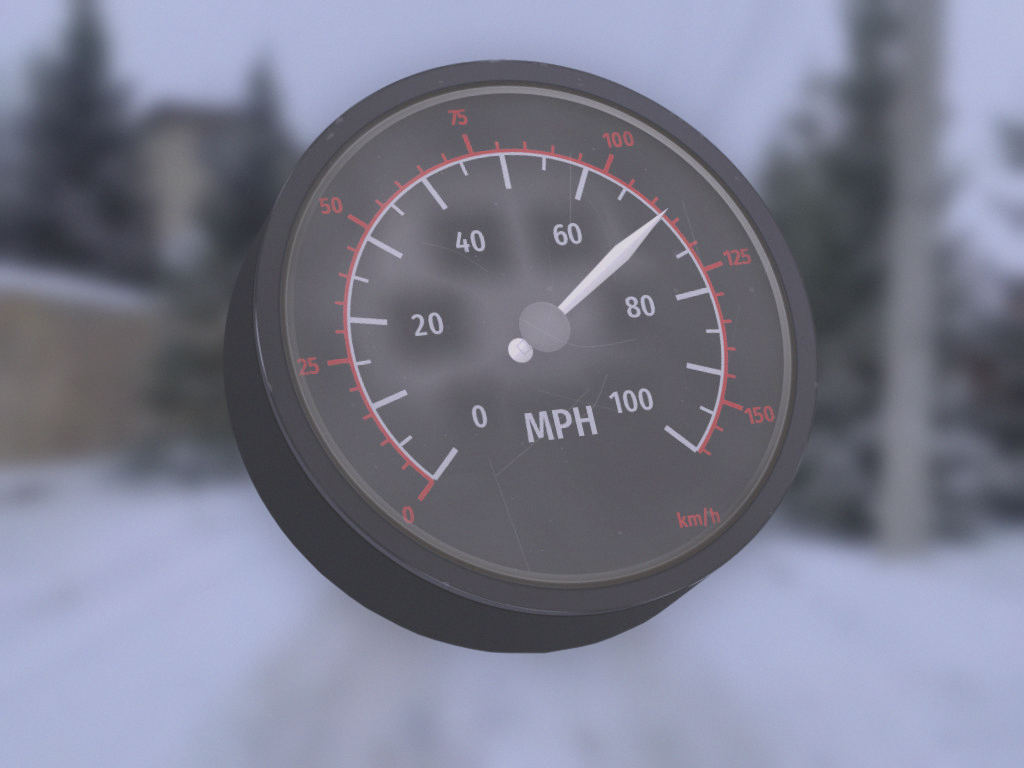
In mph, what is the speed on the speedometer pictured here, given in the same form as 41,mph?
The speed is 70,mph
